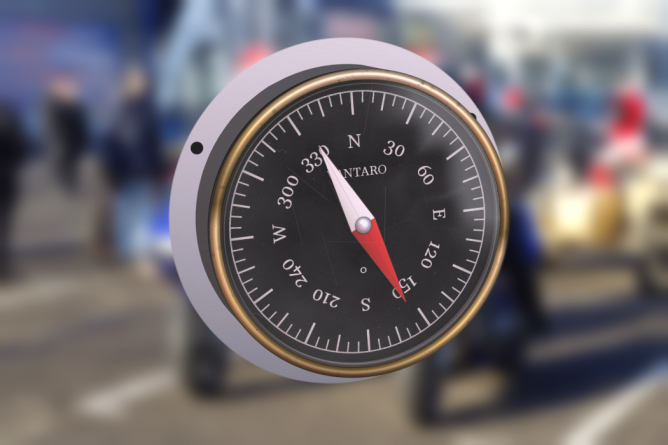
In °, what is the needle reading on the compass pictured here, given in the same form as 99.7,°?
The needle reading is 155,°
